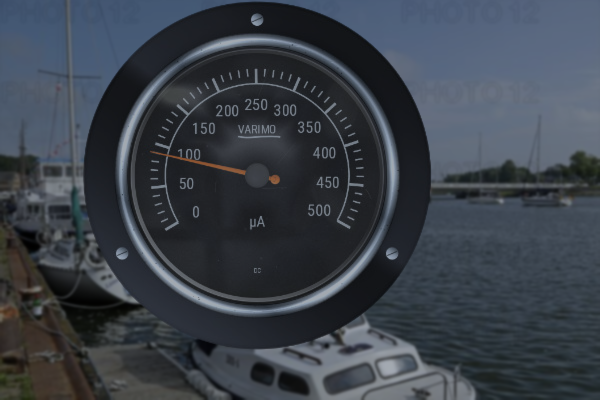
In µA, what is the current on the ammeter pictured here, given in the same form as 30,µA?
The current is 90,µA
